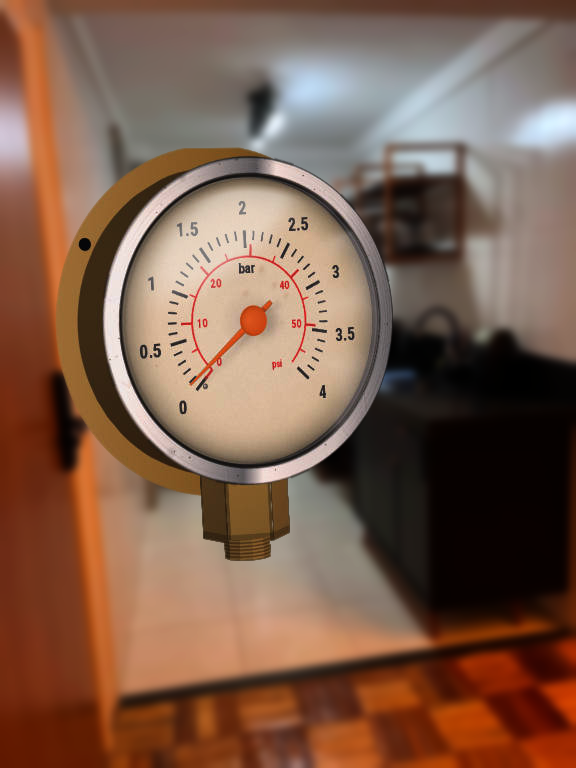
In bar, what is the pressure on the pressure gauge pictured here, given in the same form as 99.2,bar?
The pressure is 0.1,bar
